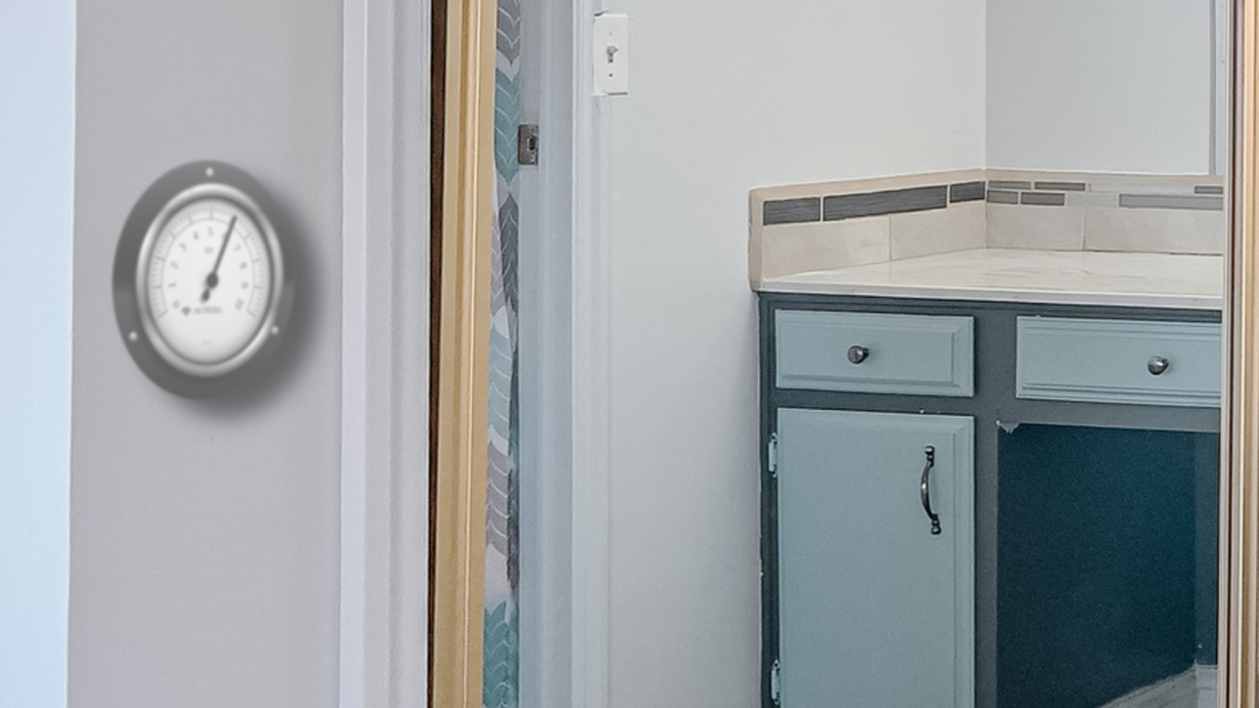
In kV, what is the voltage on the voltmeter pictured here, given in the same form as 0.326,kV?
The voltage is 6,kV
